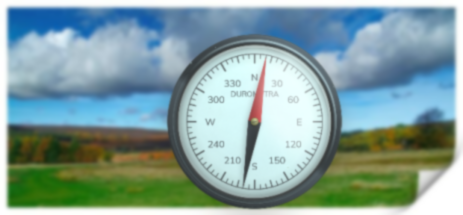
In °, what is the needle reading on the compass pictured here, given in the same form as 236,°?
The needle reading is 10,°
